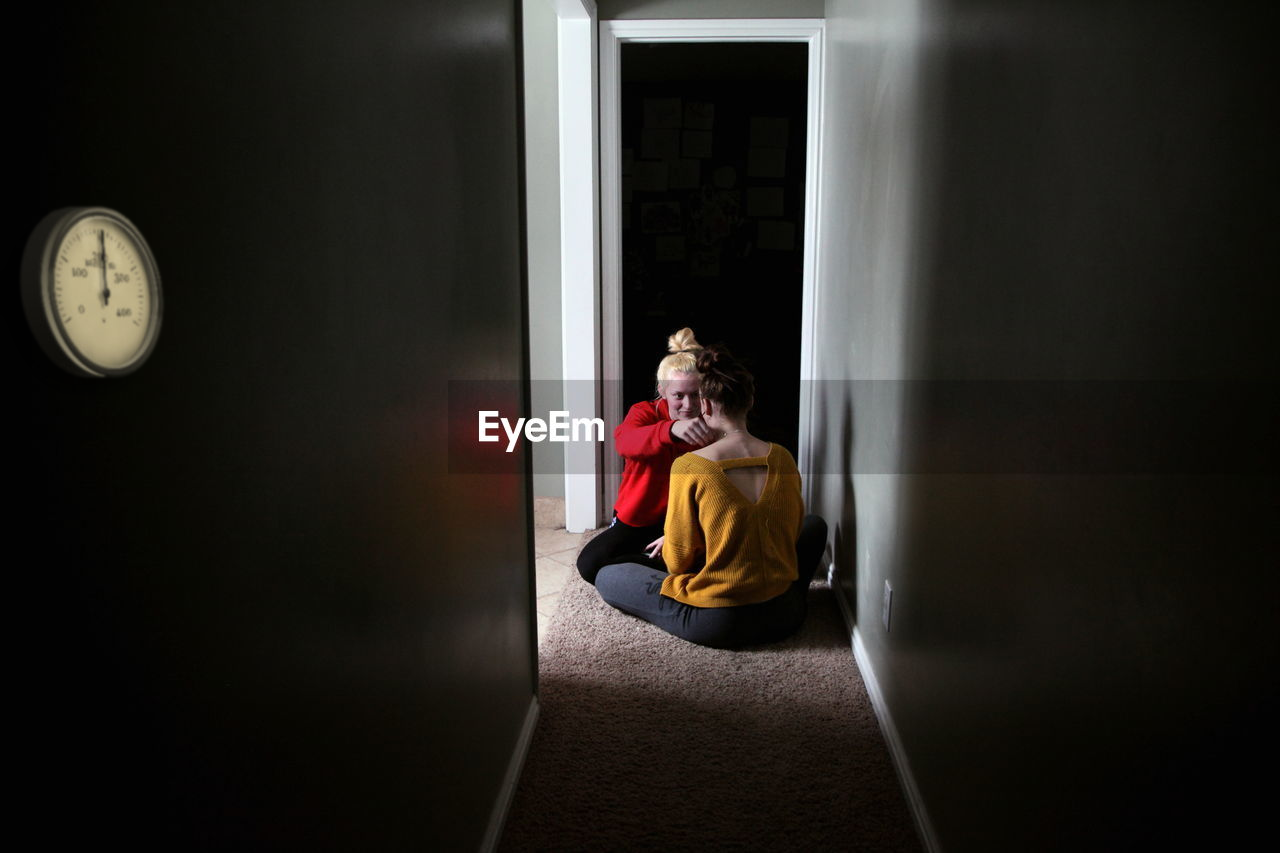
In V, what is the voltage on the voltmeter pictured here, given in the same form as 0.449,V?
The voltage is 200,V
